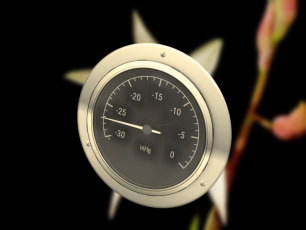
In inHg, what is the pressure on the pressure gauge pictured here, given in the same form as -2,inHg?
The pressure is -27,inHg
